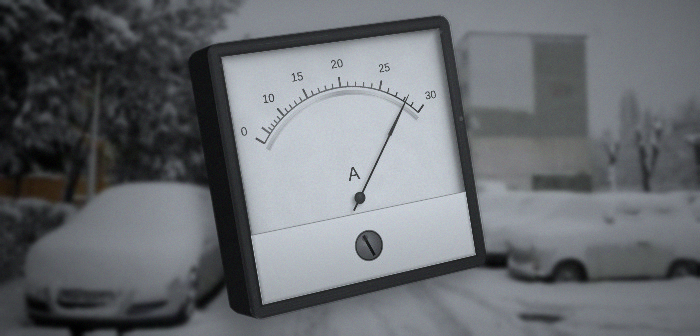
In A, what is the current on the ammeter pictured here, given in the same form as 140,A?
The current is 28,A
